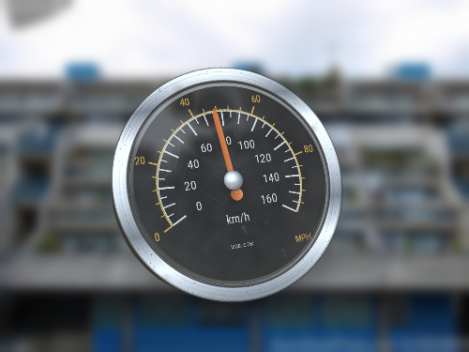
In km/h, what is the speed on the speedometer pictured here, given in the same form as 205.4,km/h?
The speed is 75,km/h
